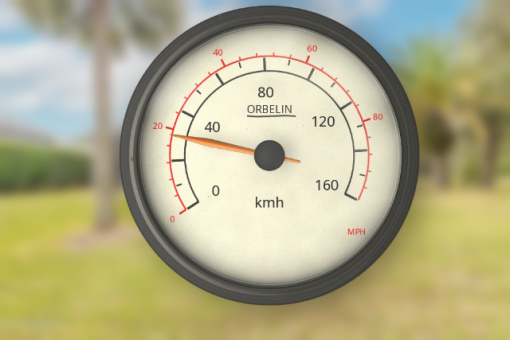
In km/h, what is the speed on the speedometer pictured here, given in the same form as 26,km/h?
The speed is 30,km/h
